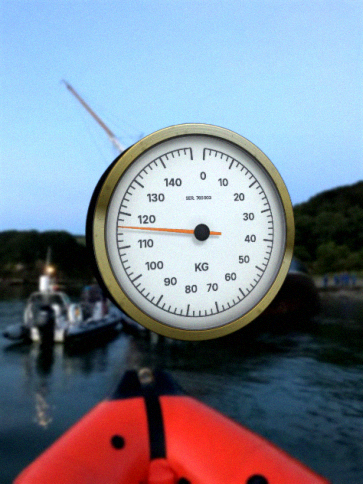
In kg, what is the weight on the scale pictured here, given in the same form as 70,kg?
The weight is 116,kg
